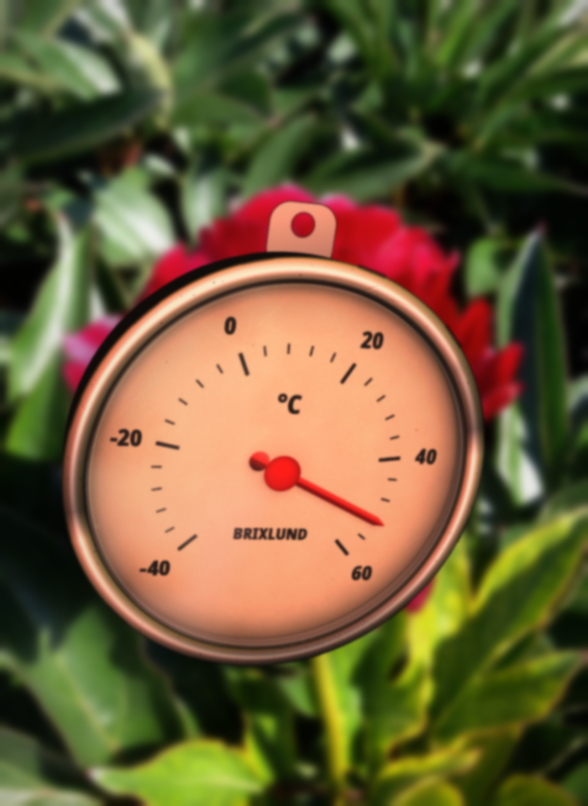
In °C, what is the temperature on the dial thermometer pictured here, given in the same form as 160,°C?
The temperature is 52,°C
